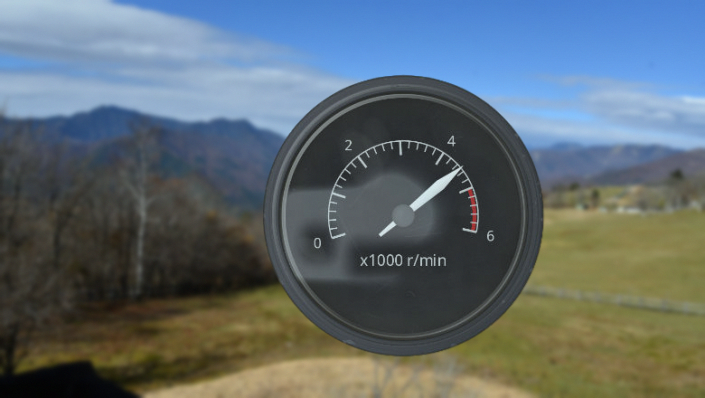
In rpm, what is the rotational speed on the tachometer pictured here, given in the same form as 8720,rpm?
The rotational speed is 4500,rpm
